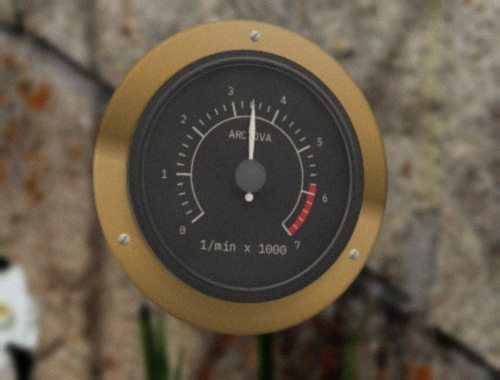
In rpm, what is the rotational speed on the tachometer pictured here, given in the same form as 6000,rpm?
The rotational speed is 3400,rpm
